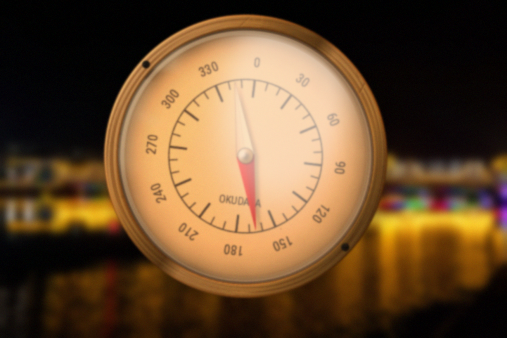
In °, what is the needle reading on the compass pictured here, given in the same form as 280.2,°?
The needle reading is 165,°
